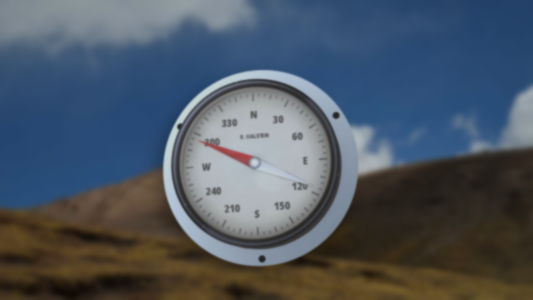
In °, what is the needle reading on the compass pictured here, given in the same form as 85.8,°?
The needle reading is 295,°
